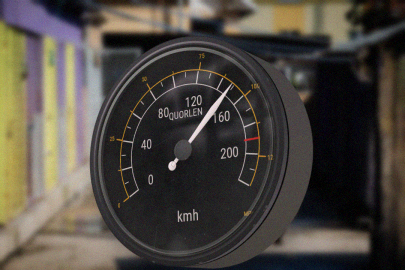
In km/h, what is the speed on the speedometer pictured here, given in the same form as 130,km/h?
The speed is 150,km/h
